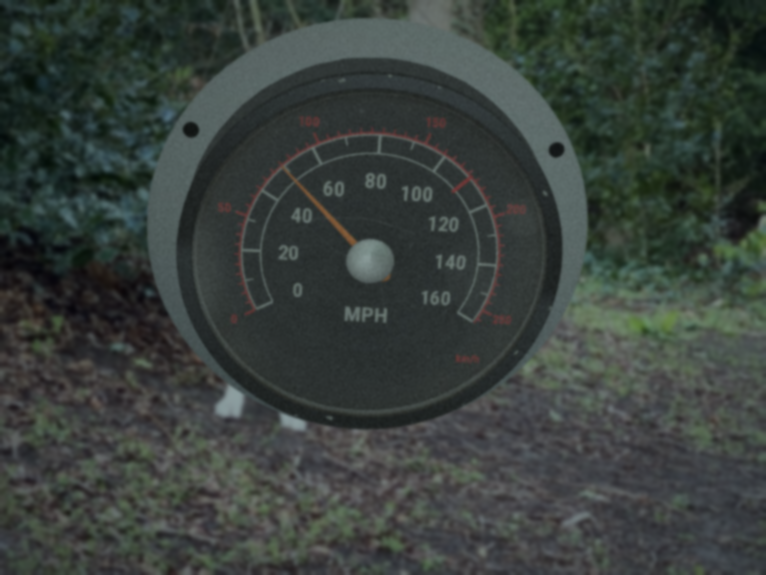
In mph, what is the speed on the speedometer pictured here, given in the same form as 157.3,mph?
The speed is 50,mph
